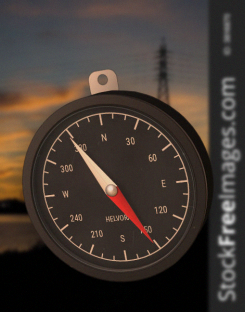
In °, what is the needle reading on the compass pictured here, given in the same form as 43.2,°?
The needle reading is 150,°
